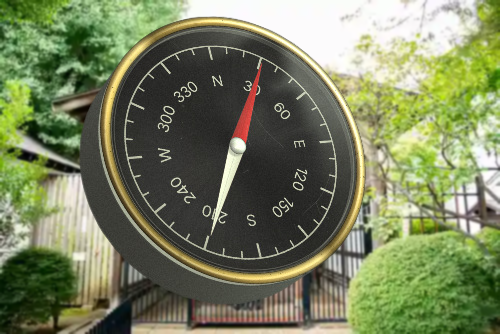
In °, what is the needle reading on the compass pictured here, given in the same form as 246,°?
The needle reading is 30,°
